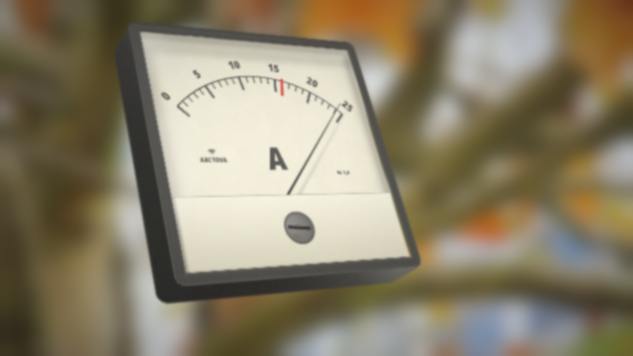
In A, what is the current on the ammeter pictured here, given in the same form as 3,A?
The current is 24,A
